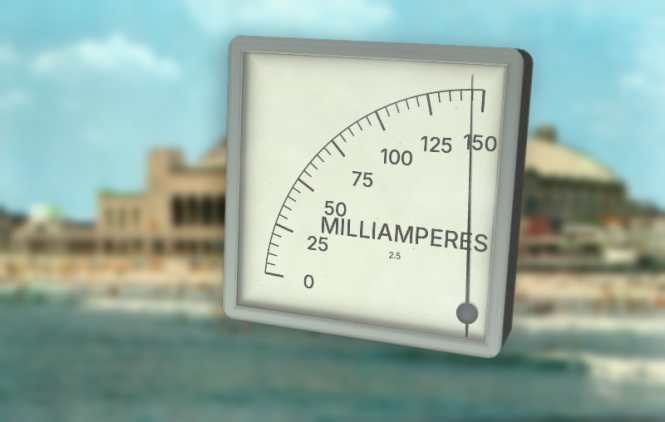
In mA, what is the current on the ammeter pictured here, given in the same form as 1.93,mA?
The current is 145,mA
